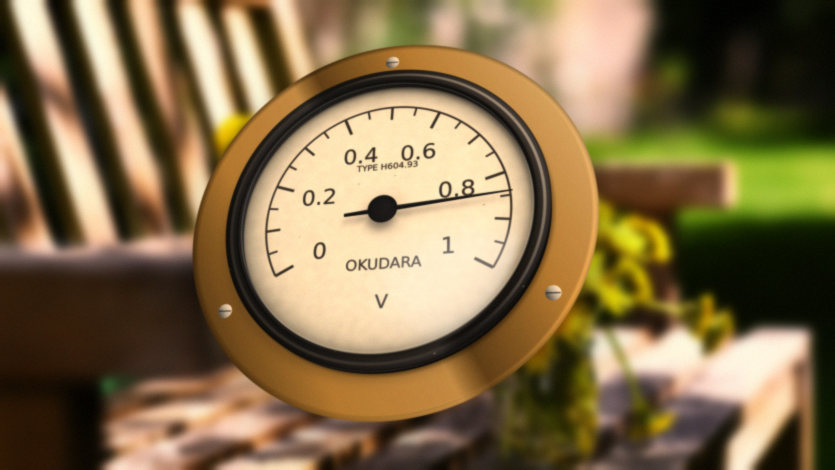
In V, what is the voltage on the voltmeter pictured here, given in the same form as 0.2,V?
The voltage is 0.85,V
